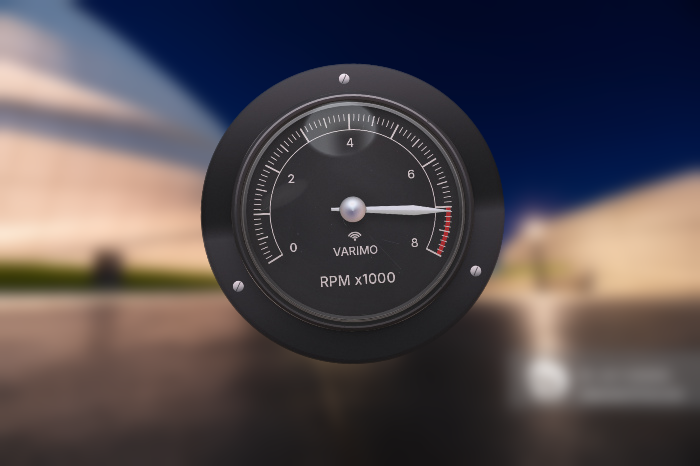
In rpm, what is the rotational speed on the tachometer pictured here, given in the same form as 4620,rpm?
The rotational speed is 7100,rpm
